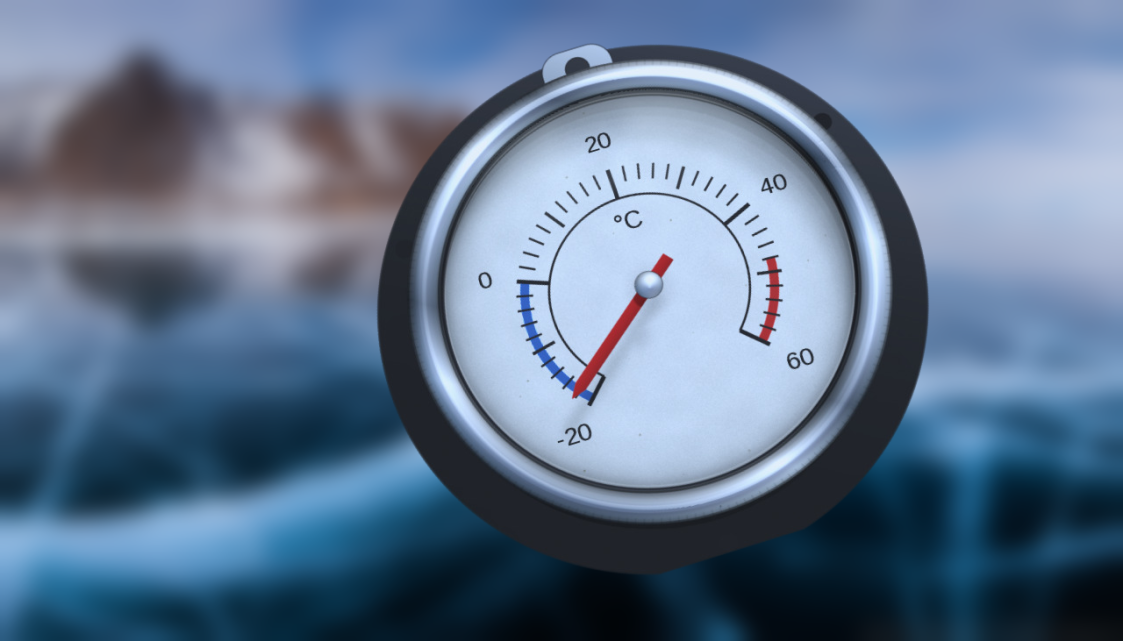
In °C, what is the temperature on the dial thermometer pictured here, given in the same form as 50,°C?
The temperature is -18,°C
